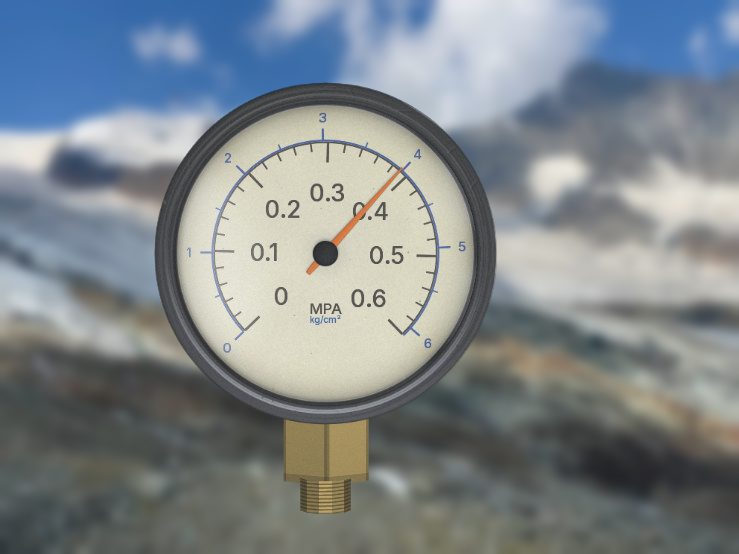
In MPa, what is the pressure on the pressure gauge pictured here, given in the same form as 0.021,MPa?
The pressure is 0.39,MPa
